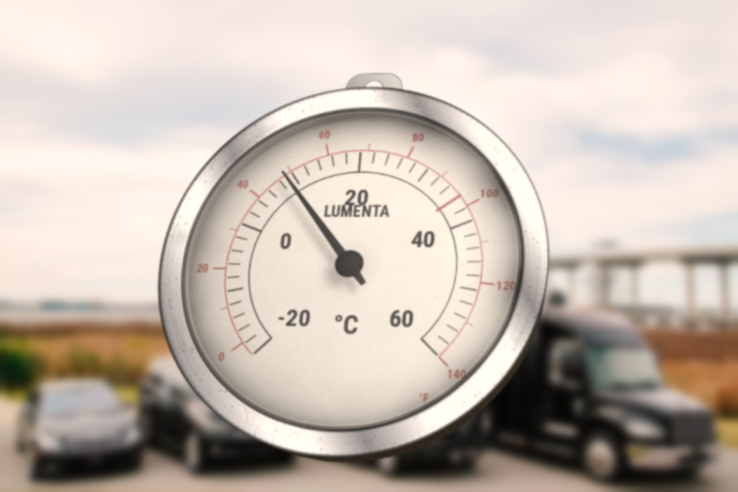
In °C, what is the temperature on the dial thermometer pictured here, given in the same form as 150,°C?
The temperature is 9,°C
